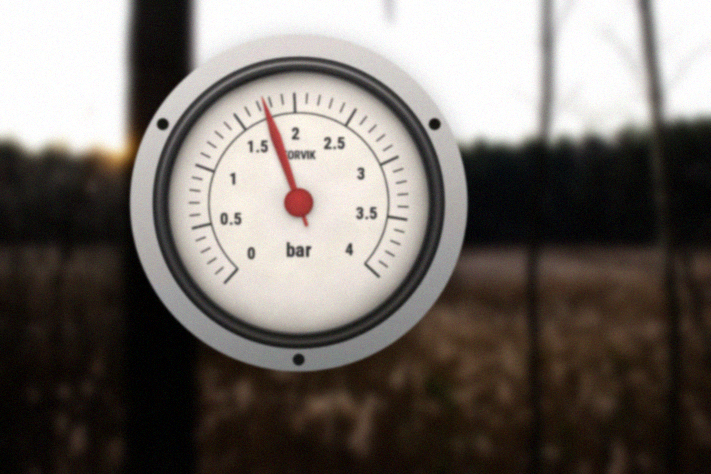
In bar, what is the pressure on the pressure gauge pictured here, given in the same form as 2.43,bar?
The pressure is 1.75,bar
